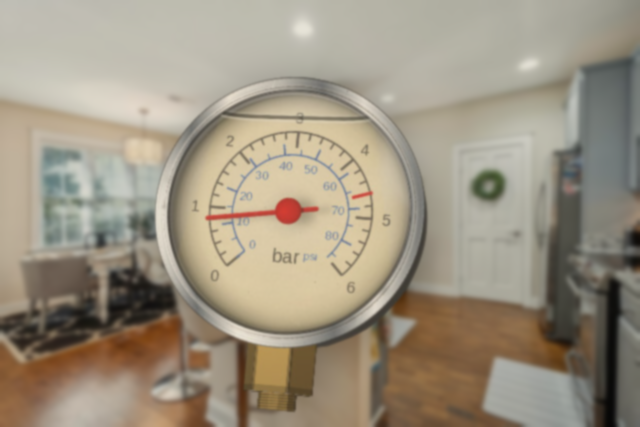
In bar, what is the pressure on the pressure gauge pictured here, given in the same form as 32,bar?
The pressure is 0.8,bar
